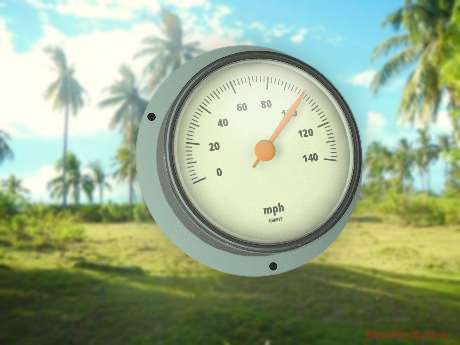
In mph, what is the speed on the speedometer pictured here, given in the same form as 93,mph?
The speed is 100,mph
